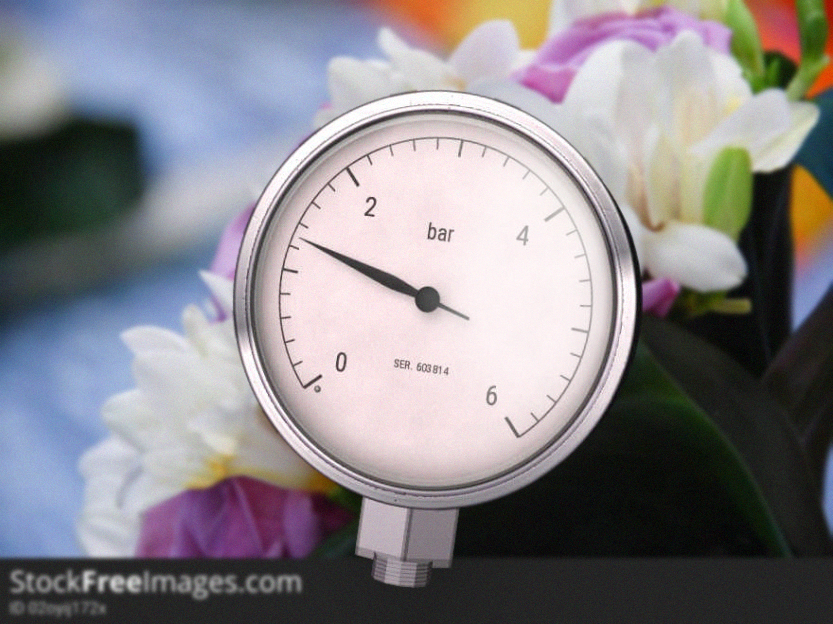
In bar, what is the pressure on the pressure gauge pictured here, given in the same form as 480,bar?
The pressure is 1.3,bar
